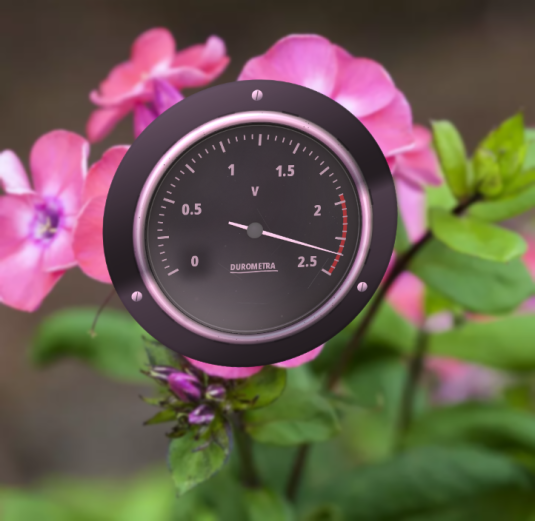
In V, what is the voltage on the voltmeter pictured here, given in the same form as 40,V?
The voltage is 2.35,V
